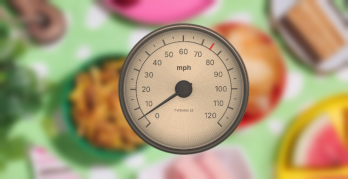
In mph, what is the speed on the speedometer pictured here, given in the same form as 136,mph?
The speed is 5,mph
